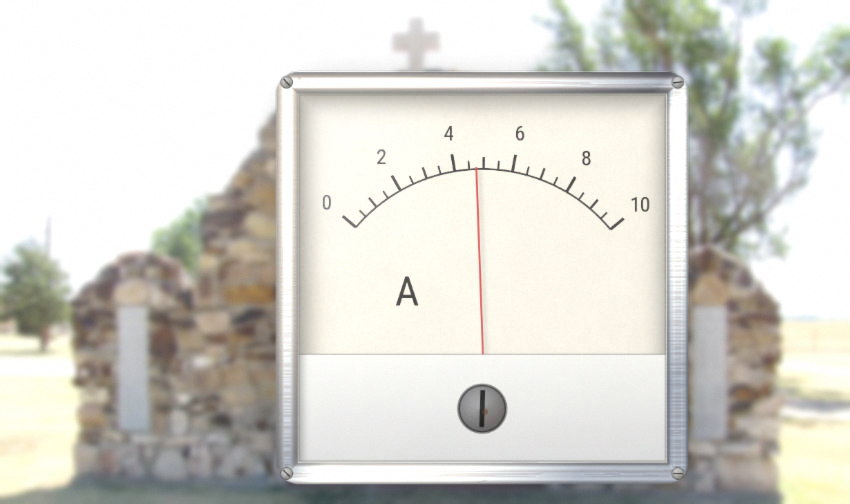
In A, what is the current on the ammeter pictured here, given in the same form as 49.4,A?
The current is 4.75,A
